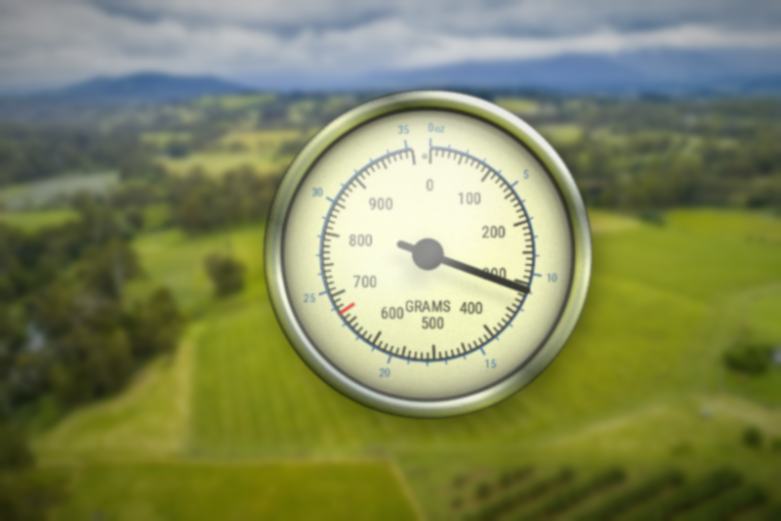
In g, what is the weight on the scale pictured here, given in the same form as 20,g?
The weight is 310,g
